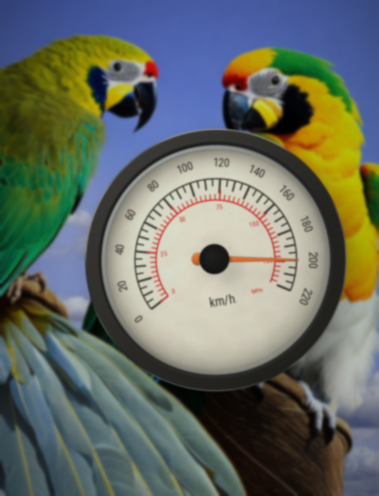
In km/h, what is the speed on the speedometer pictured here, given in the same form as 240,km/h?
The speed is 200,km/h
